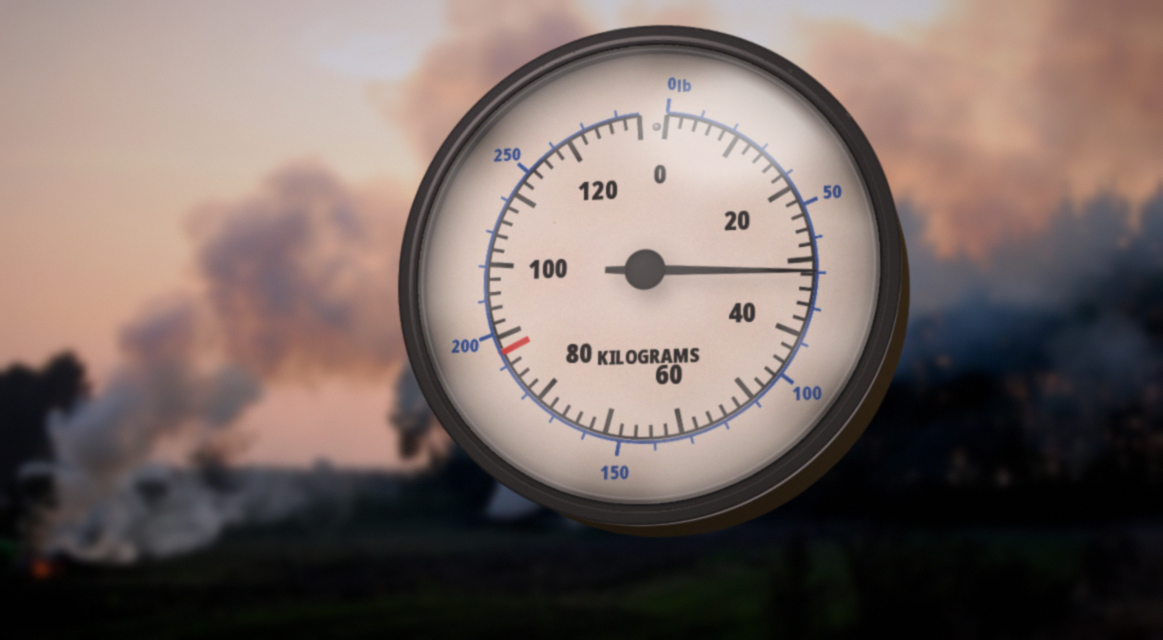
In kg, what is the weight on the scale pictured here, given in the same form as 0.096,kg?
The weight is 32,kg
